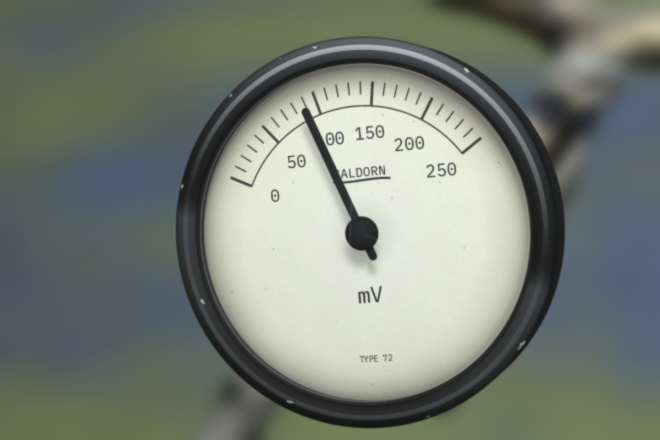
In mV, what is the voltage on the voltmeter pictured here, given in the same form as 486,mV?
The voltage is 90,mV
